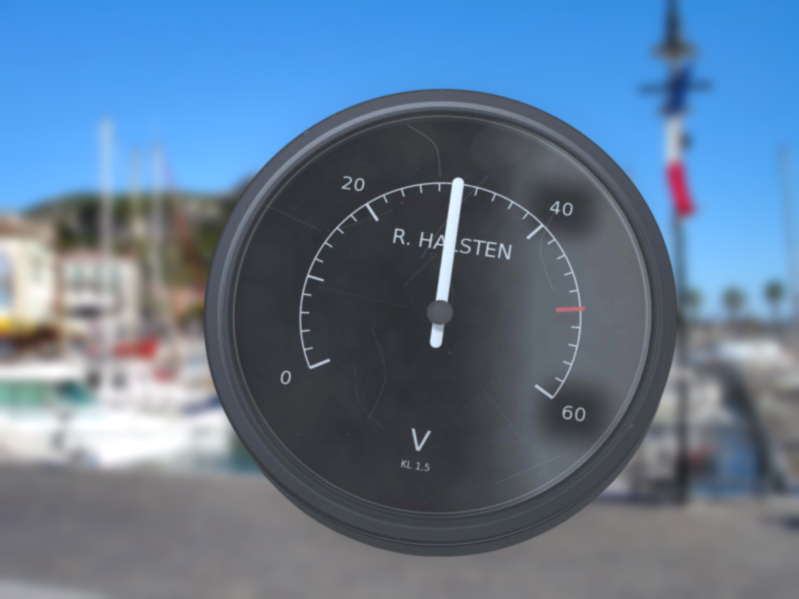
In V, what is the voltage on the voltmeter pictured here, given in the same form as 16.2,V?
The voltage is 30,V
